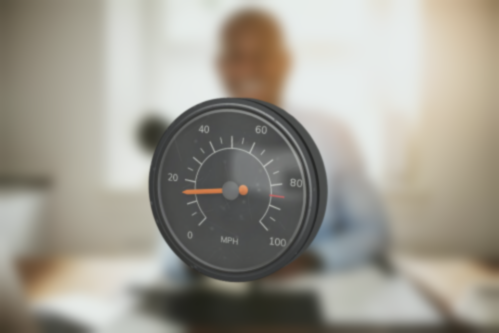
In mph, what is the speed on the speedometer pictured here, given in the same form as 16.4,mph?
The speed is 15,mph
